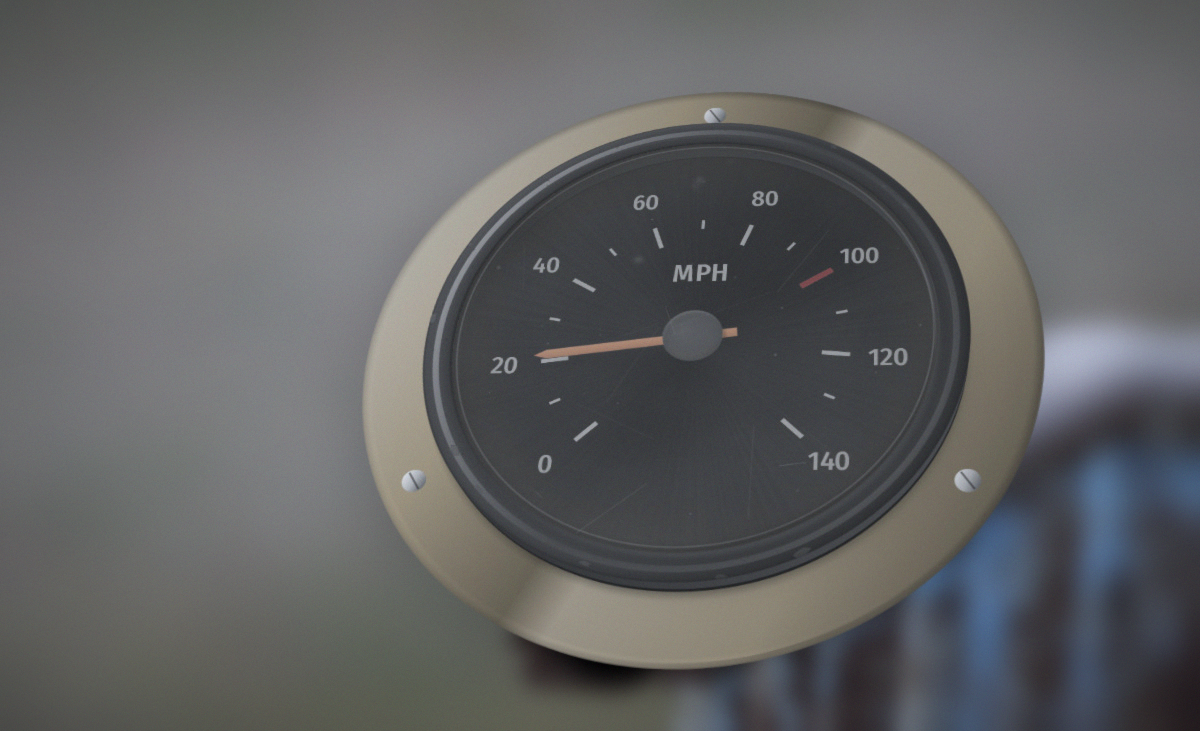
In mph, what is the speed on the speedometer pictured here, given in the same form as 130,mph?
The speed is 20,mph
